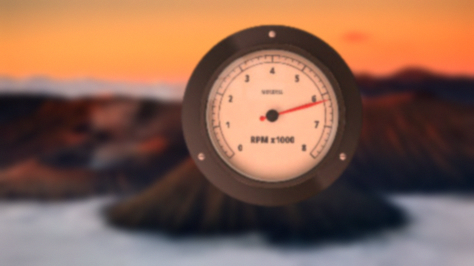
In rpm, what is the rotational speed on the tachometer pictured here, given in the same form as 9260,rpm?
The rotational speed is 6200,rpm
